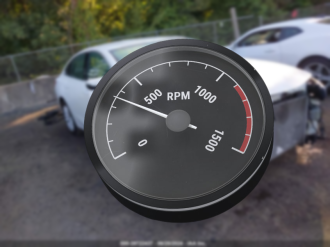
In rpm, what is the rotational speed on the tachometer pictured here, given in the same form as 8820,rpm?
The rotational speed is 350,rpm
